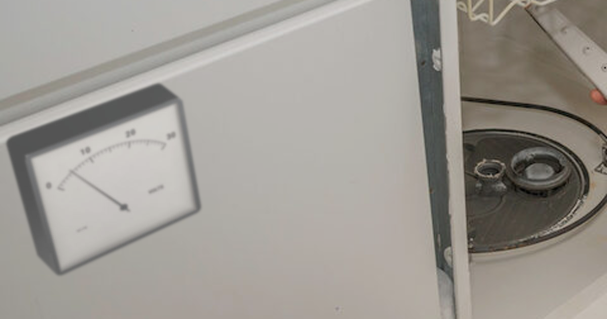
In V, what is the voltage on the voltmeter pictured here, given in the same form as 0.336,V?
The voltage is 5,V
